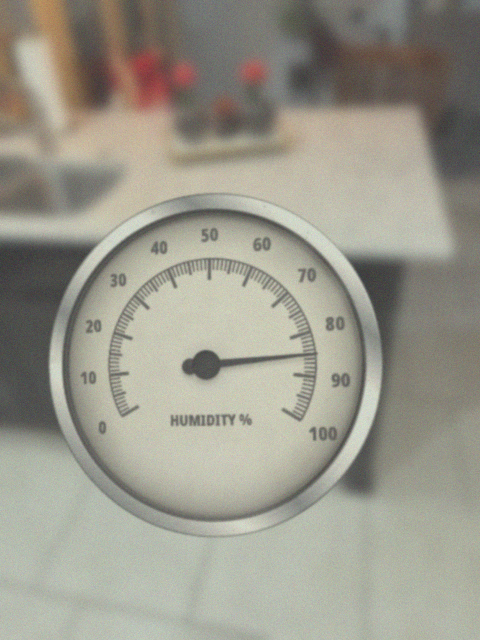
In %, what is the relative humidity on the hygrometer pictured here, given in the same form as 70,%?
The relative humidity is 85,%
